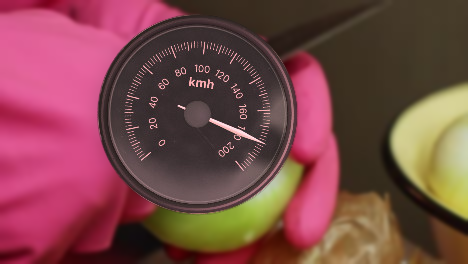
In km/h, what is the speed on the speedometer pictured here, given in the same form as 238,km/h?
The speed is 180,km/h
